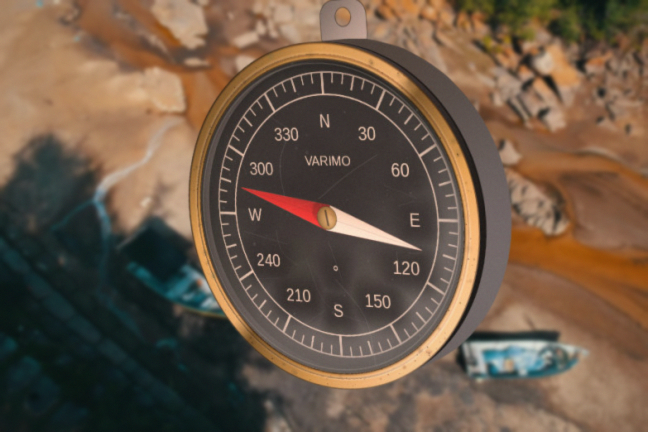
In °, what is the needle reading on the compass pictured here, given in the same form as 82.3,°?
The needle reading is 285,°
